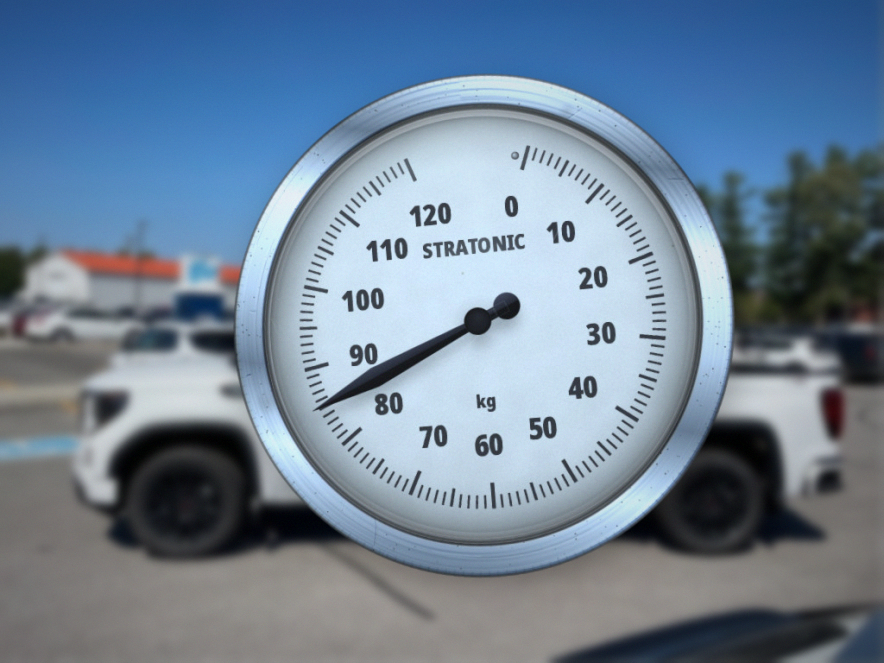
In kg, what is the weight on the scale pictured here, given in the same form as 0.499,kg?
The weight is 85,kg
